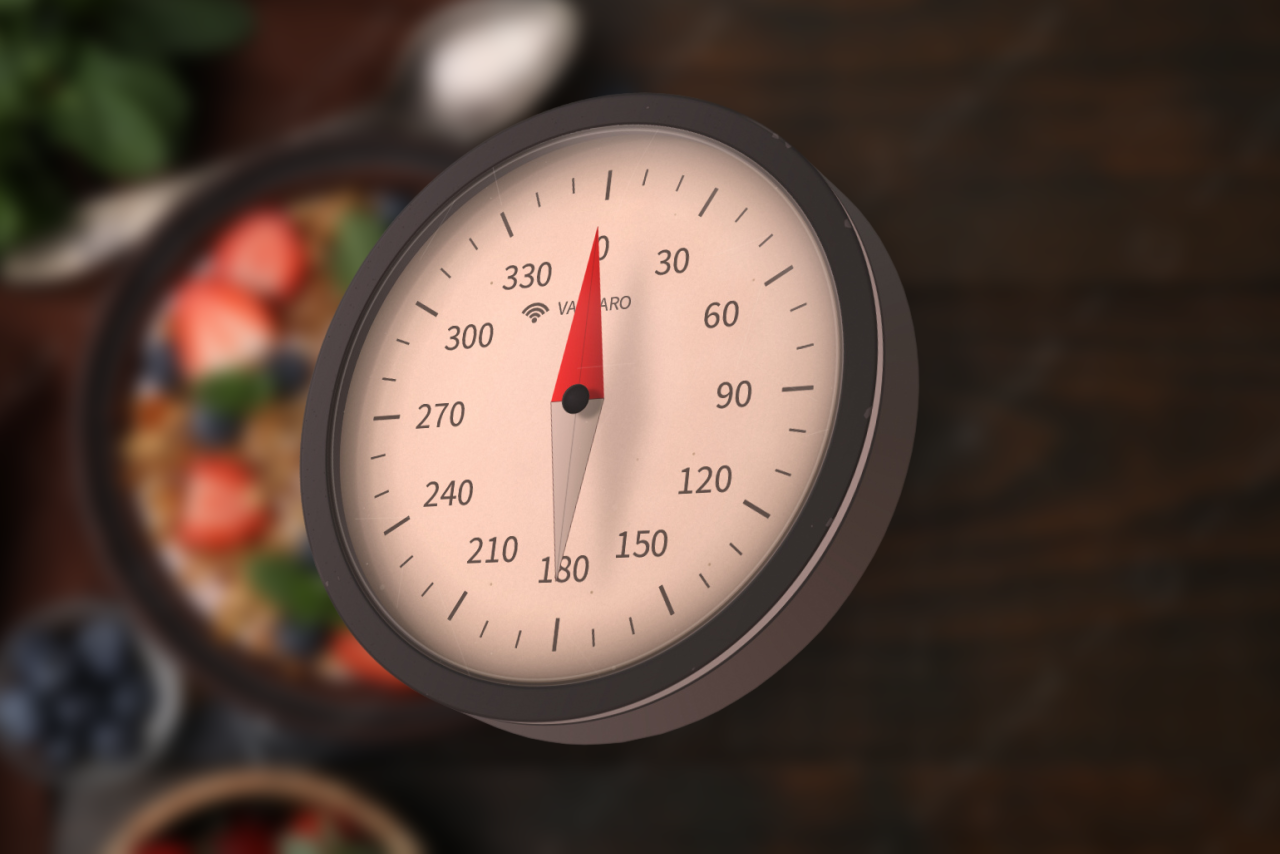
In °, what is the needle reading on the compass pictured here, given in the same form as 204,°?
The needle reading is 0,°
